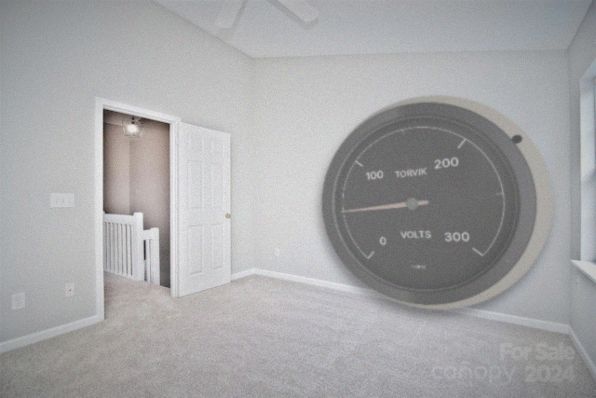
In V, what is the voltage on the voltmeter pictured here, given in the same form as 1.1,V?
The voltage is 50,V
